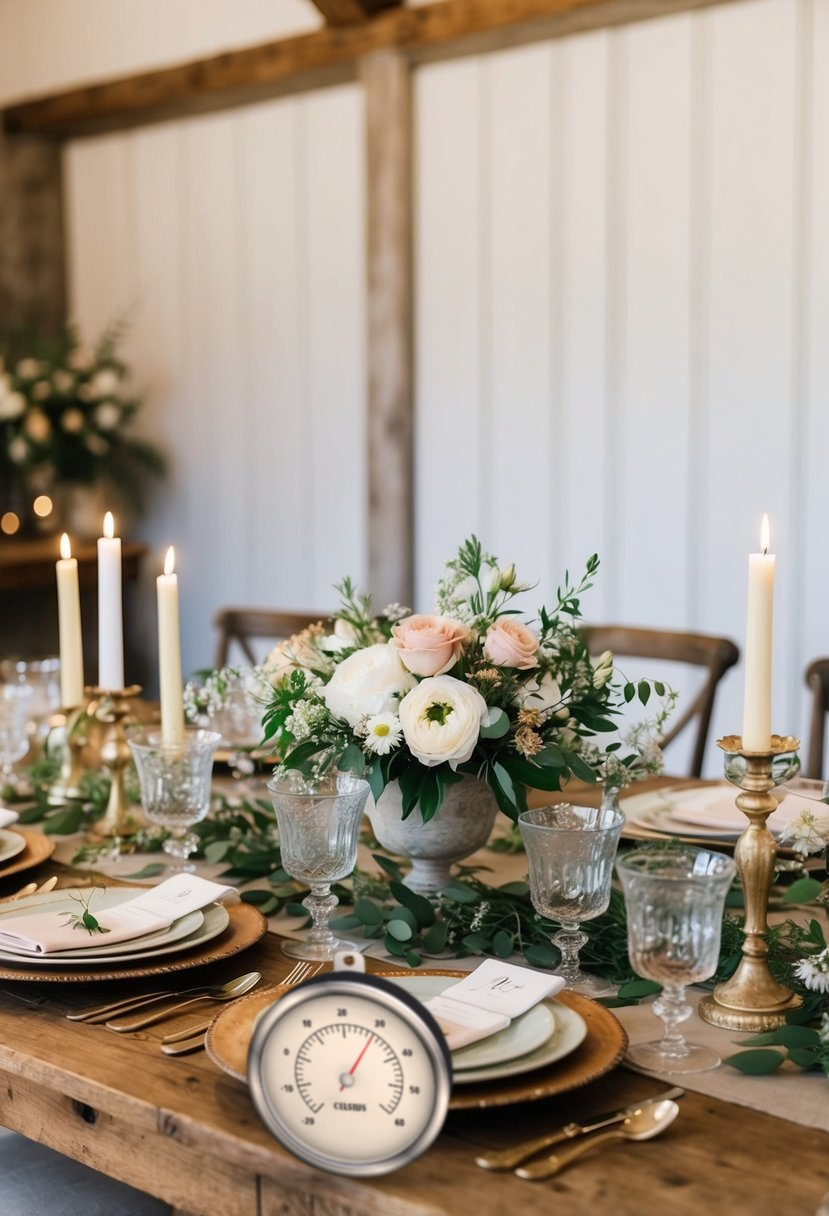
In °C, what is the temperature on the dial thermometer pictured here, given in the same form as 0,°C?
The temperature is 30,°C
